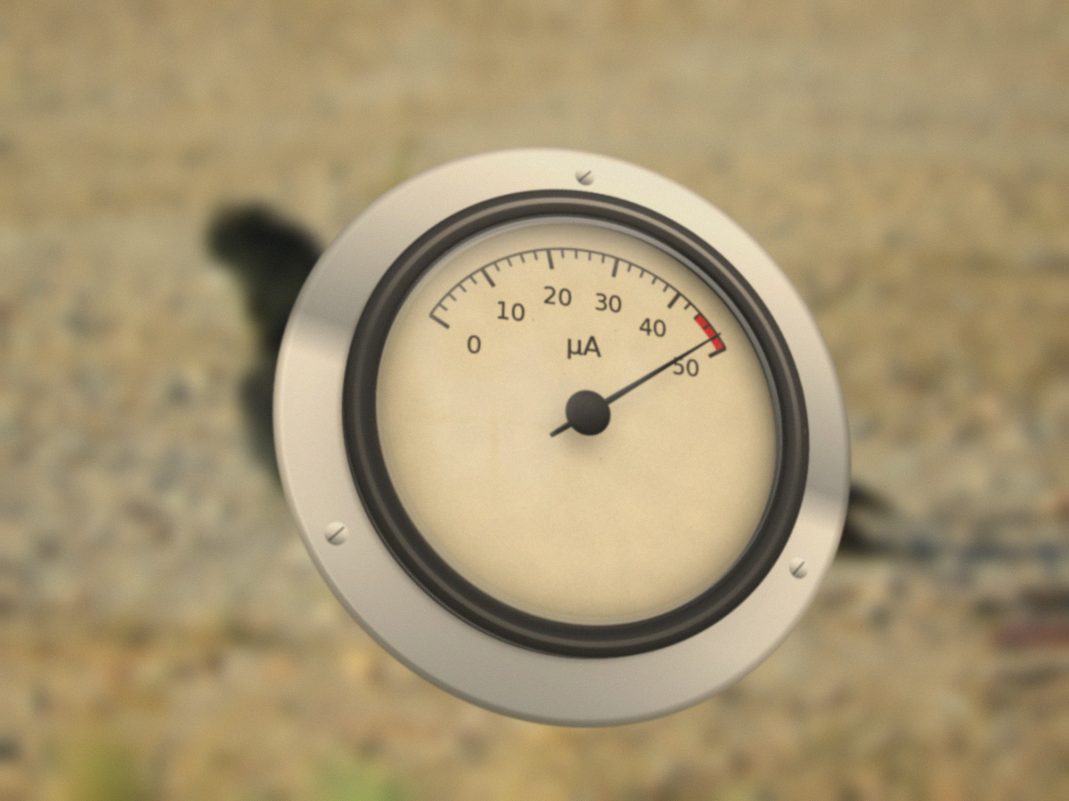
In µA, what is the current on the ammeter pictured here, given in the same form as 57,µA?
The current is 48,µA
